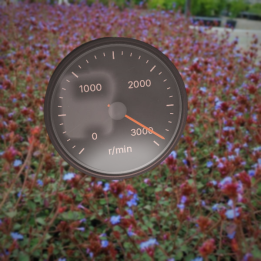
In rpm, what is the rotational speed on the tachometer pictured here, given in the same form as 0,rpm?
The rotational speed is 2900,rpm
